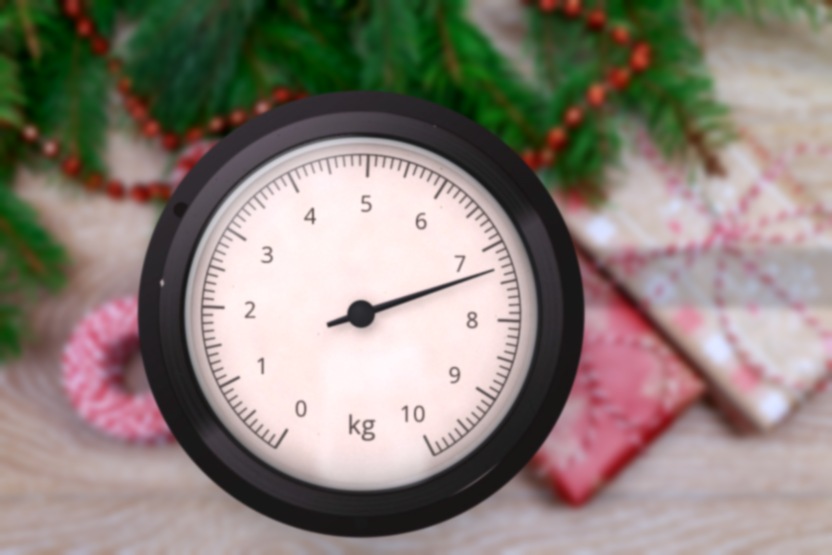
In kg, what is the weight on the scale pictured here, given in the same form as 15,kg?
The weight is 7.3,kg
